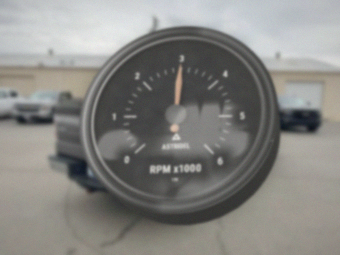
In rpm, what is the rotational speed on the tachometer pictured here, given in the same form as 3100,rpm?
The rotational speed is 3000,rpm
